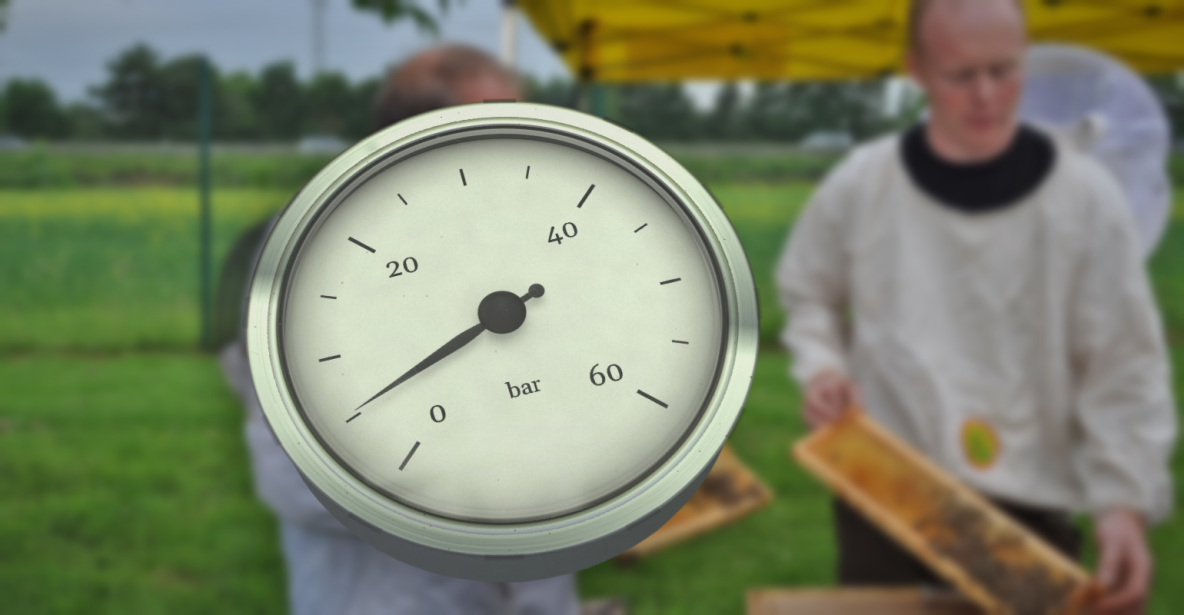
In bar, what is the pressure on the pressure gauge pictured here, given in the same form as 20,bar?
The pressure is 5,bar
